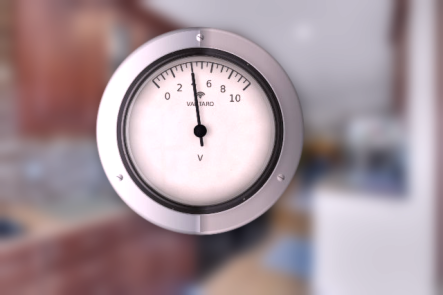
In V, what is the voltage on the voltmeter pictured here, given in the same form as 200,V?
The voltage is 4,V
